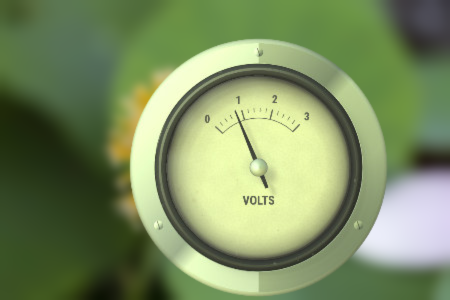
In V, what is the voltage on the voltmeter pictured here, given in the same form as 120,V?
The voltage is 0.8,V
